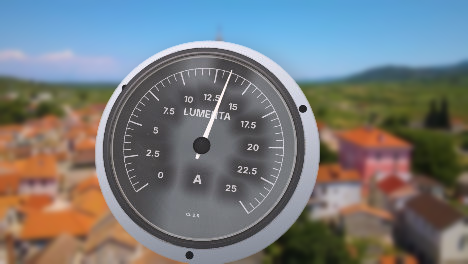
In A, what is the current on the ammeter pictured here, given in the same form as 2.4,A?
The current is 13.5,A
